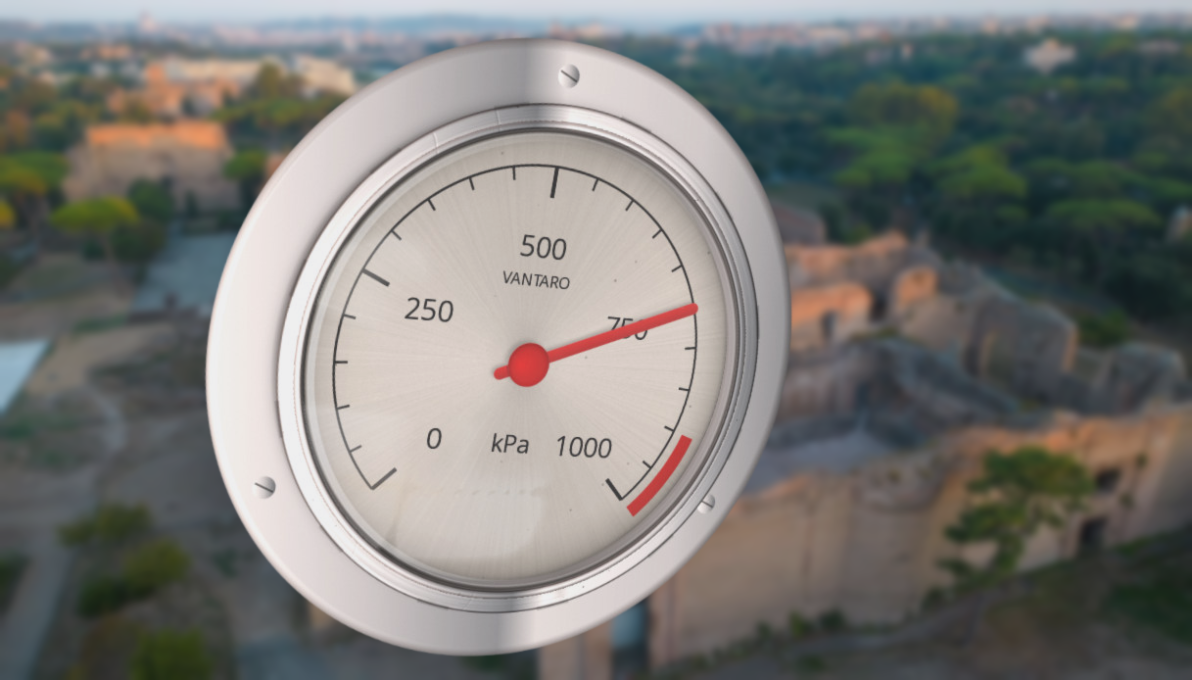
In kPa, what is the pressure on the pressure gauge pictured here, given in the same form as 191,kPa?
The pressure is 750,kPa
